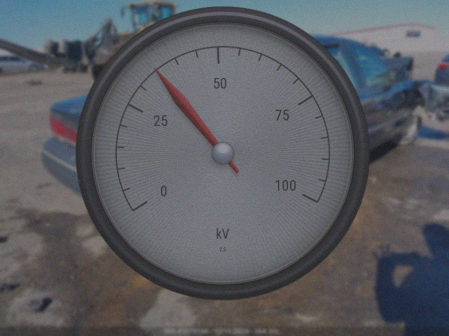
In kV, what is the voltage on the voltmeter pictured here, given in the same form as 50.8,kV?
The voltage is 35,kV
